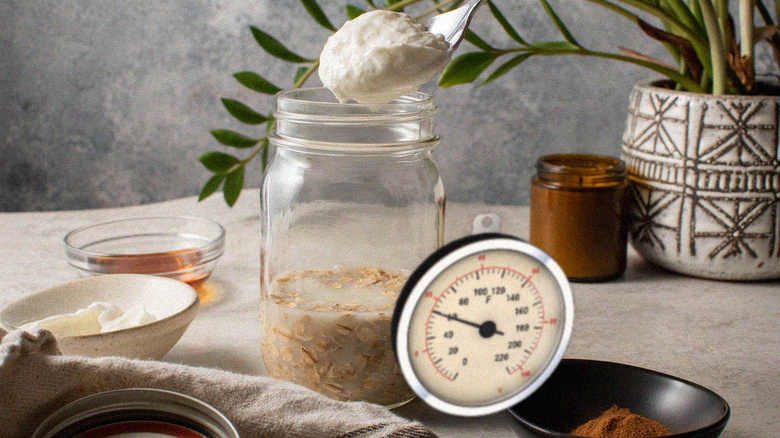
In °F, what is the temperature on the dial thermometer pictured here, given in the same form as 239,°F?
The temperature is 60,°F
